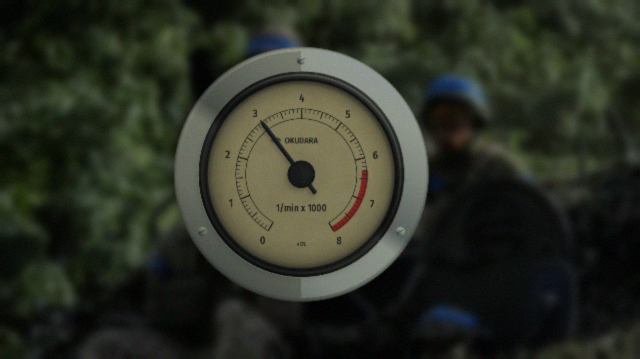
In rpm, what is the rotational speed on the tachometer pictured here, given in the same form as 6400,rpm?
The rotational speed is 3000,rpm
